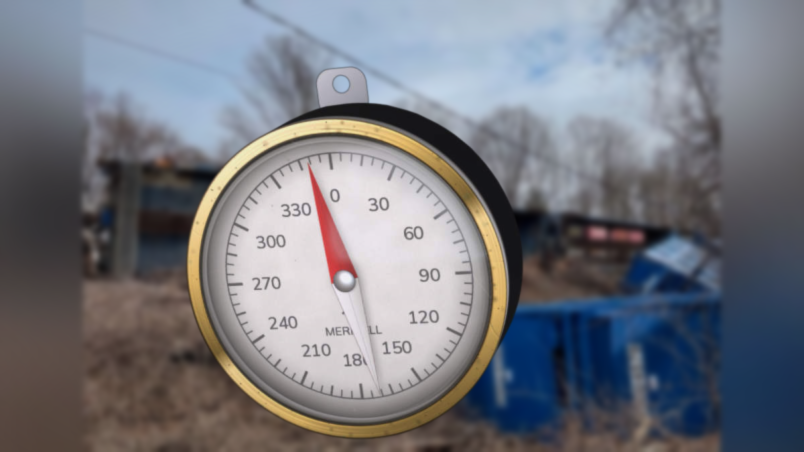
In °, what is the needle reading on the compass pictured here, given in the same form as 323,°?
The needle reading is 350,°
